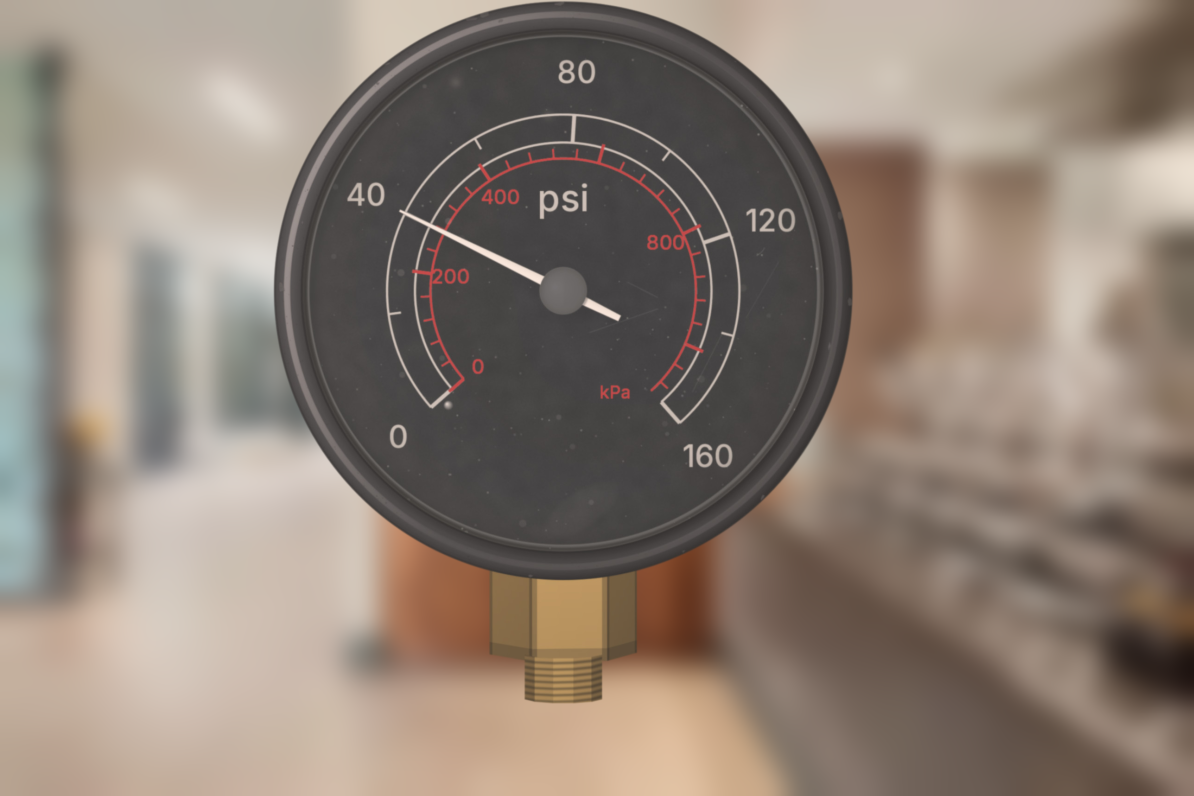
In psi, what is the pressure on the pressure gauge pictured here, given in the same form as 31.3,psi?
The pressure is 40,psi
